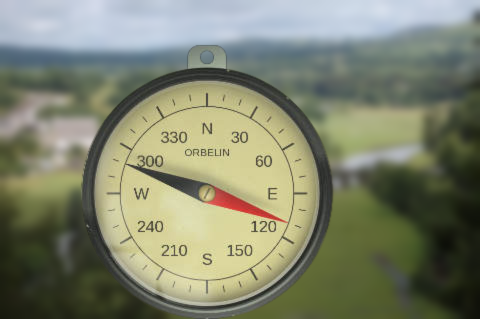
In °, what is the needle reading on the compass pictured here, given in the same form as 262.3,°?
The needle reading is 110,°
